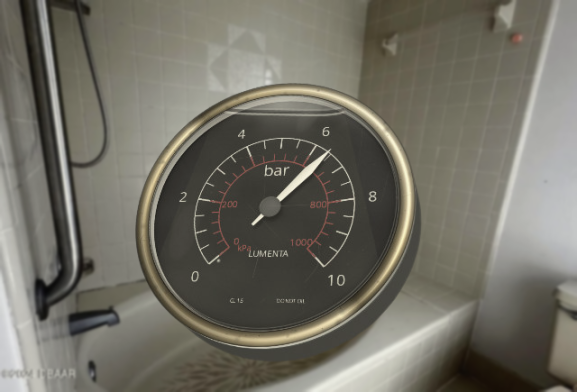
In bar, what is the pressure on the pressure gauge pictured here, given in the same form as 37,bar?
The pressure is 6.5,bar
